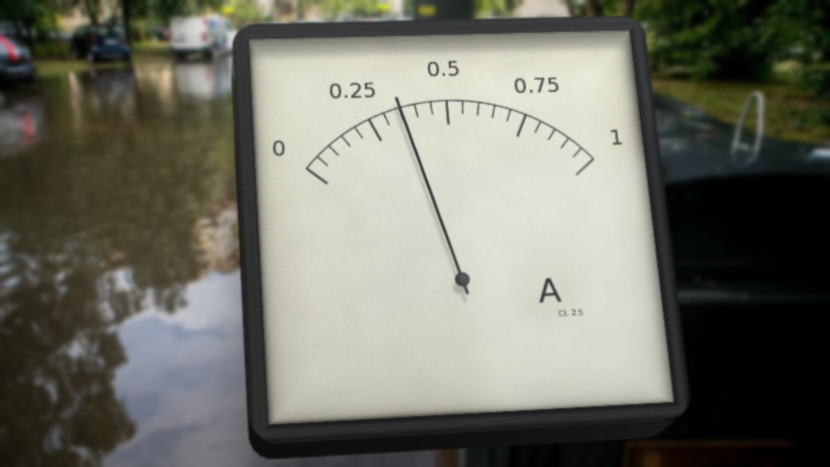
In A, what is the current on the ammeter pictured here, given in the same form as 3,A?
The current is 0.35,A
